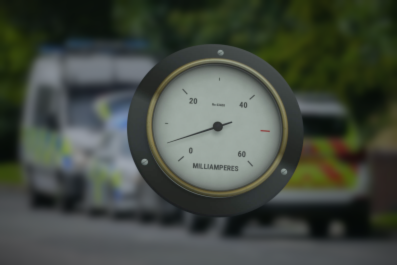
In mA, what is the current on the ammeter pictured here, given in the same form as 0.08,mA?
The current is 5,mA
